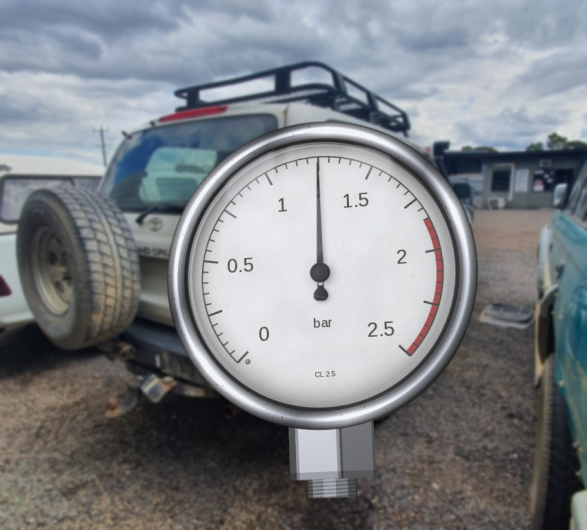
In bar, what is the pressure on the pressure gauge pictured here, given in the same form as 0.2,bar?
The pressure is 1.25,bar
